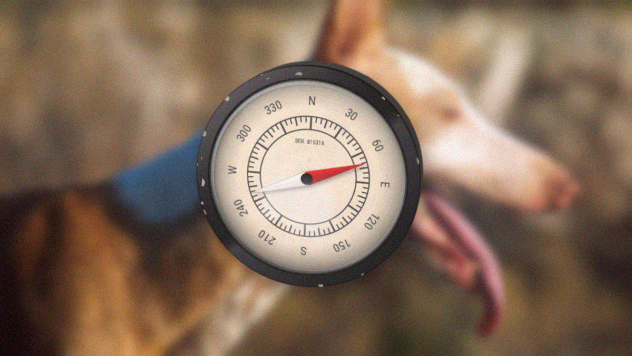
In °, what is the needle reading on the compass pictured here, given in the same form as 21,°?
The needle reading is 70,°
